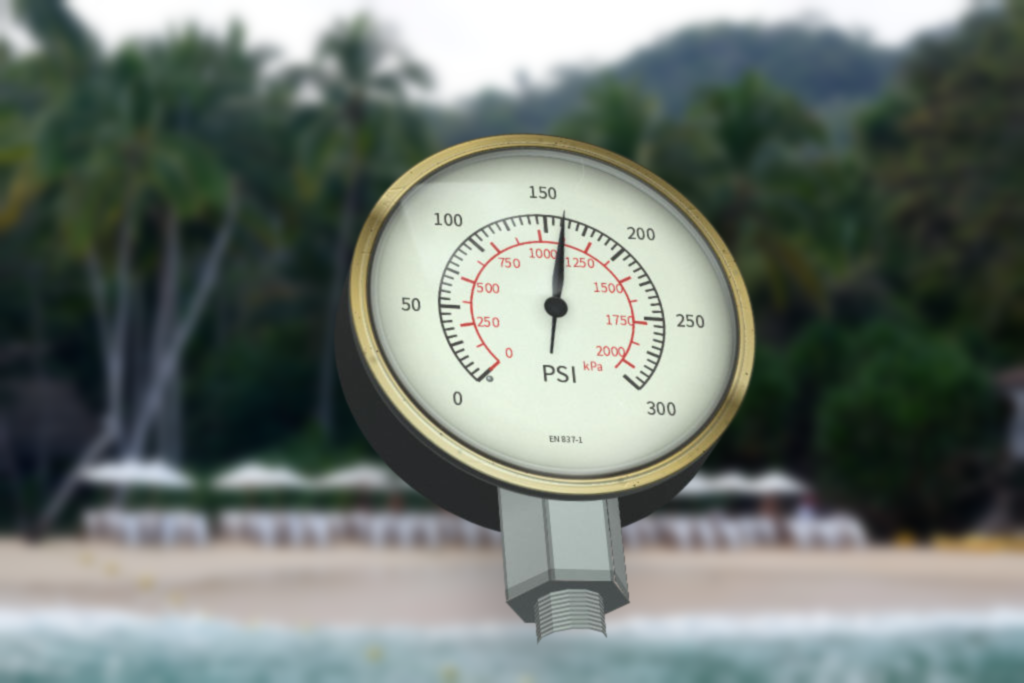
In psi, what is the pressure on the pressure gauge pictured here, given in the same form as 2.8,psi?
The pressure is 160,psi
